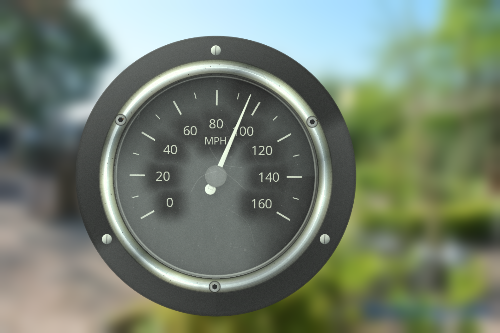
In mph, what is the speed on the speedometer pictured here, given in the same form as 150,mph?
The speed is 95,mph
